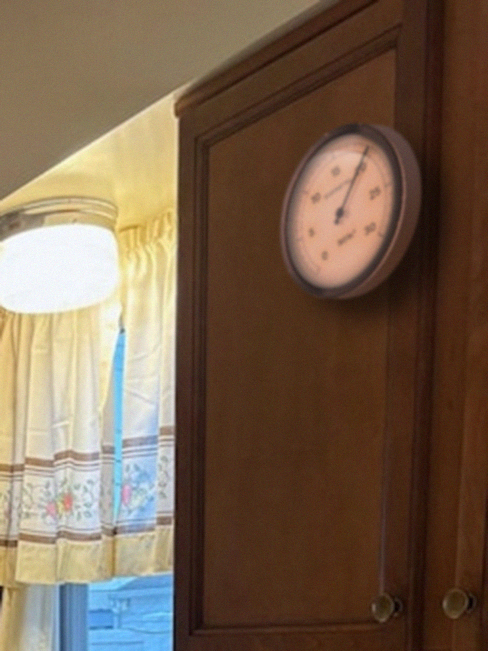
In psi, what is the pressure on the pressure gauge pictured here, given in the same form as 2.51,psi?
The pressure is 20,psi
